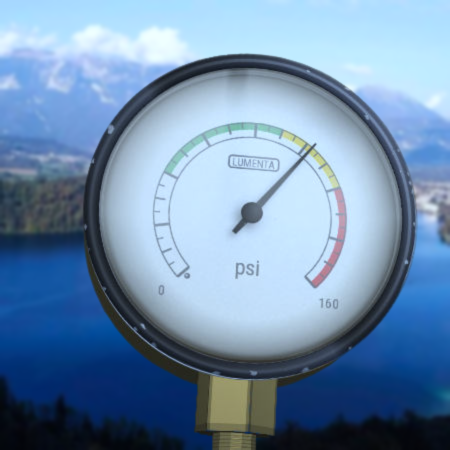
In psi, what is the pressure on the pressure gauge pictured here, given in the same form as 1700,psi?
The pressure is 102.5,psi
